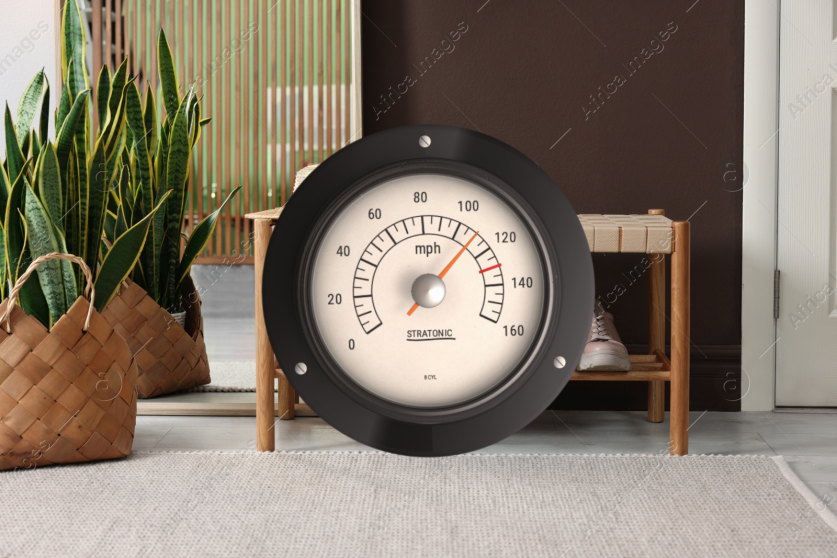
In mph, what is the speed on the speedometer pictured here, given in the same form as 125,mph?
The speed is 110,mph
